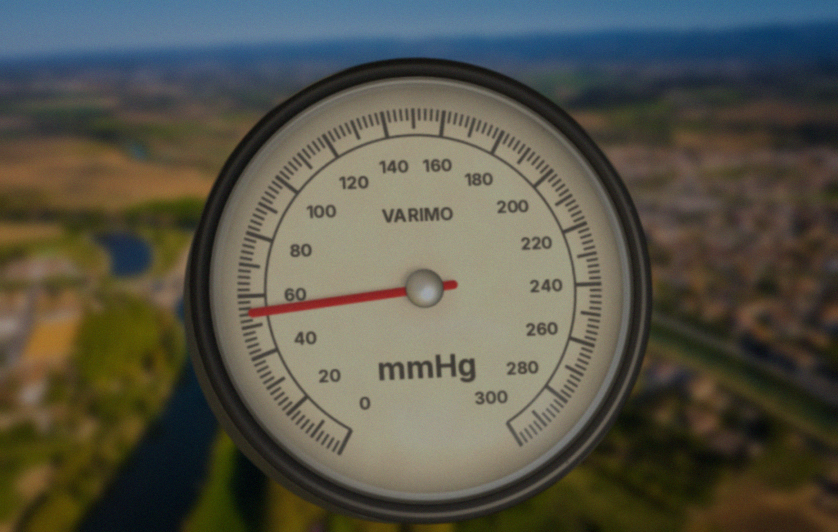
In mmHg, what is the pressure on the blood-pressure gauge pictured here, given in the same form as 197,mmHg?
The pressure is 54,mmHg
